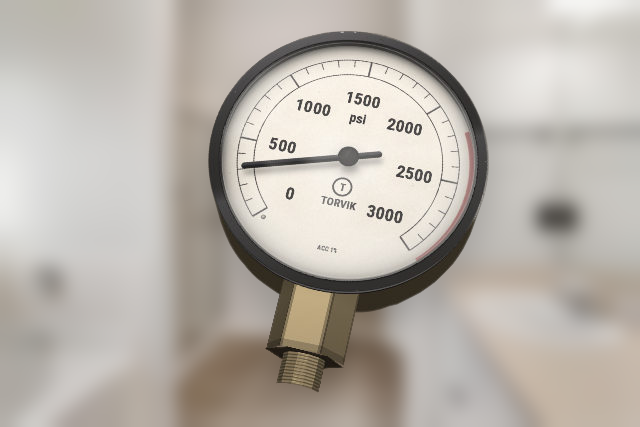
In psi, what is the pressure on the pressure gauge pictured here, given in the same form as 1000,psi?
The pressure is 300,psi
